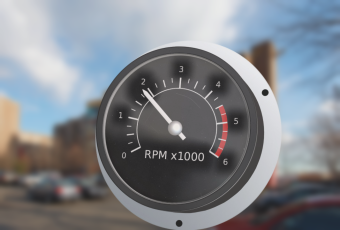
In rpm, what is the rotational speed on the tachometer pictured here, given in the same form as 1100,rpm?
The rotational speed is 1875,rpm
